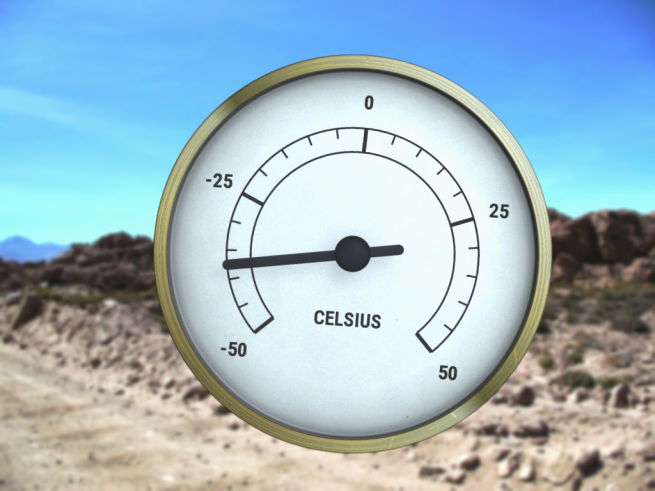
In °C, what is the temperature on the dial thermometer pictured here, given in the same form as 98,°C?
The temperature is -37.5,°C
